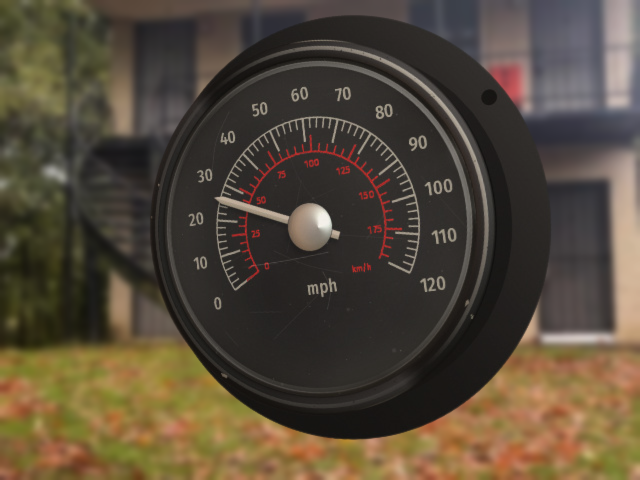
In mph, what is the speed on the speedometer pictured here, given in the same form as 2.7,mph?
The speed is 26,mph
